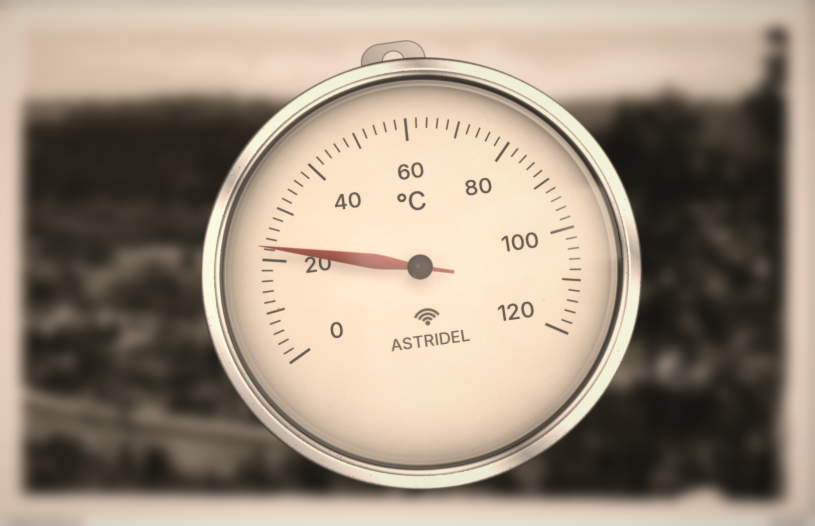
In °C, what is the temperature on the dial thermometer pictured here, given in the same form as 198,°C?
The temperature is 22,°C
